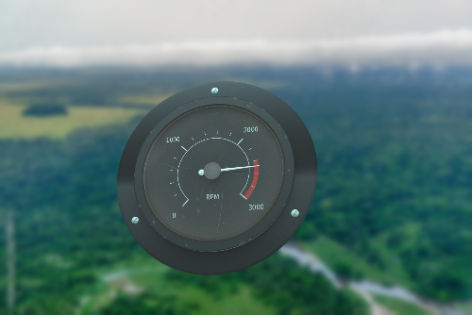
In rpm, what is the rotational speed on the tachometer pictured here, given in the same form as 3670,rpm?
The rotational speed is 2500,rpm
